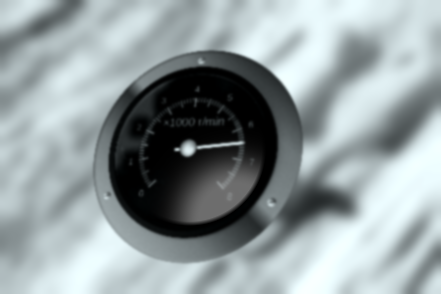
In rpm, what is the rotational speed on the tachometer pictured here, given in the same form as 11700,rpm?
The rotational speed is 6500,rpm
